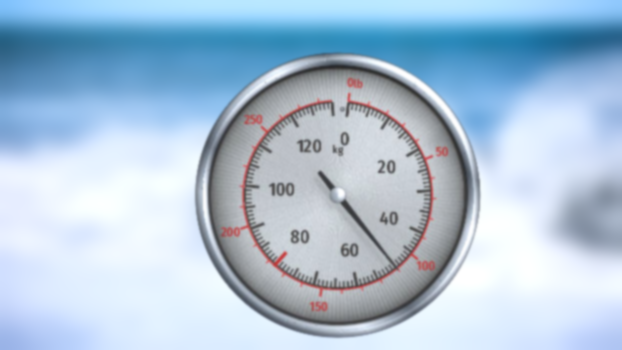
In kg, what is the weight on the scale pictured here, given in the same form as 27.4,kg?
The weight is 50,kg
